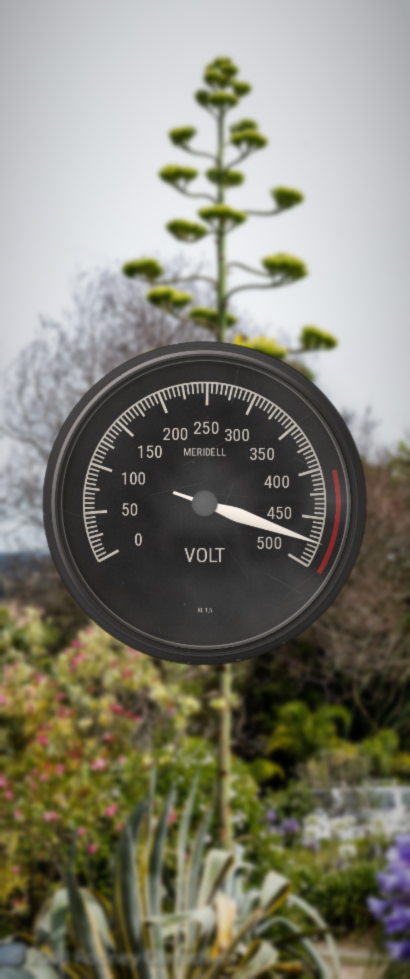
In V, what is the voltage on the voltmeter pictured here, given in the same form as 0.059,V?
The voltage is 475,V
